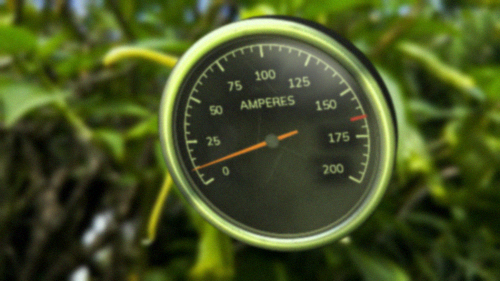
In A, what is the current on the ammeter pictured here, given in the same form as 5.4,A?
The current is 10,A
